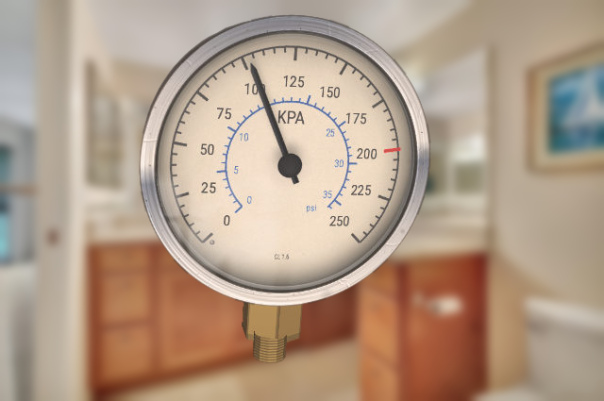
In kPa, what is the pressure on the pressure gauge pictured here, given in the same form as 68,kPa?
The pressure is 102.5,kPa
